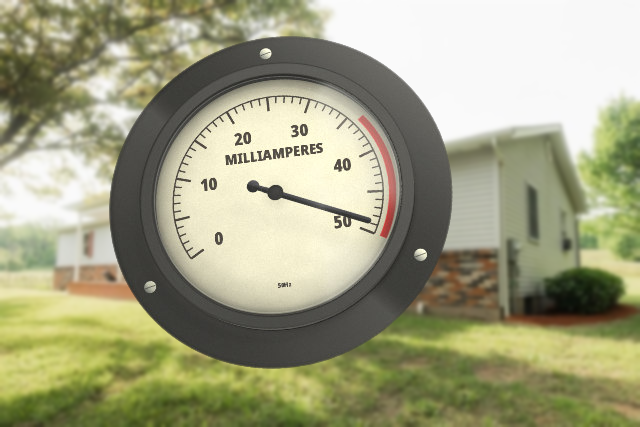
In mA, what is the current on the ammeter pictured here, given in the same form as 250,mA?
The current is 49,mA
